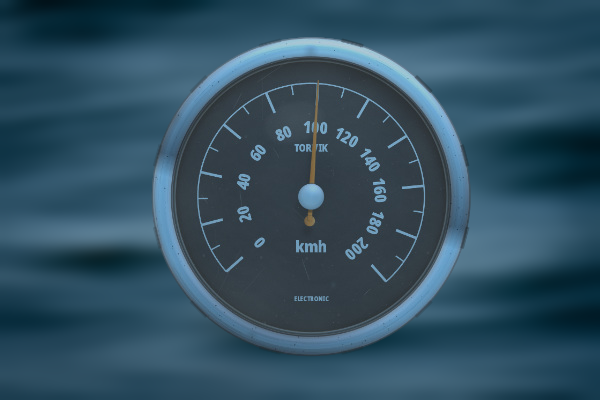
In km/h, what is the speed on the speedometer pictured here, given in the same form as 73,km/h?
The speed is 100,km/h
